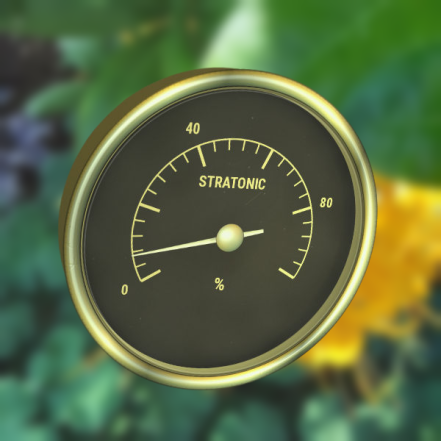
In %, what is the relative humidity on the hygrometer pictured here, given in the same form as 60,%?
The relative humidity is 8,%
